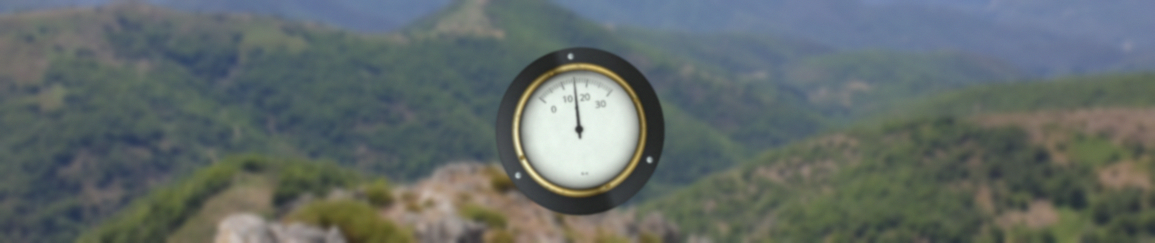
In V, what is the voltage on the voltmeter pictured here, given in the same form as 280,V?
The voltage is 15,V
